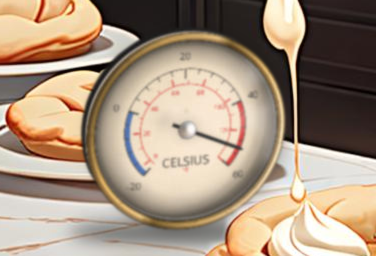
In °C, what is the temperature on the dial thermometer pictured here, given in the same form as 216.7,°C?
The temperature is 54,°C
